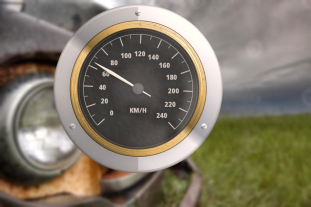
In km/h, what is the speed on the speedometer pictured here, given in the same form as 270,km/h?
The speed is 65,km/h
